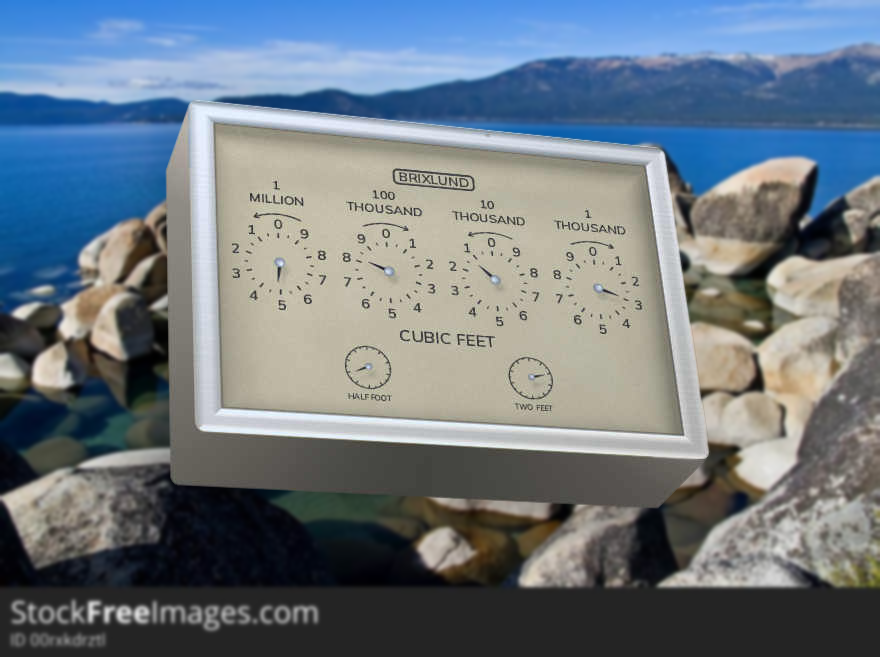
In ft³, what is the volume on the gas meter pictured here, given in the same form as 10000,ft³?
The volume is 481300,ft³
